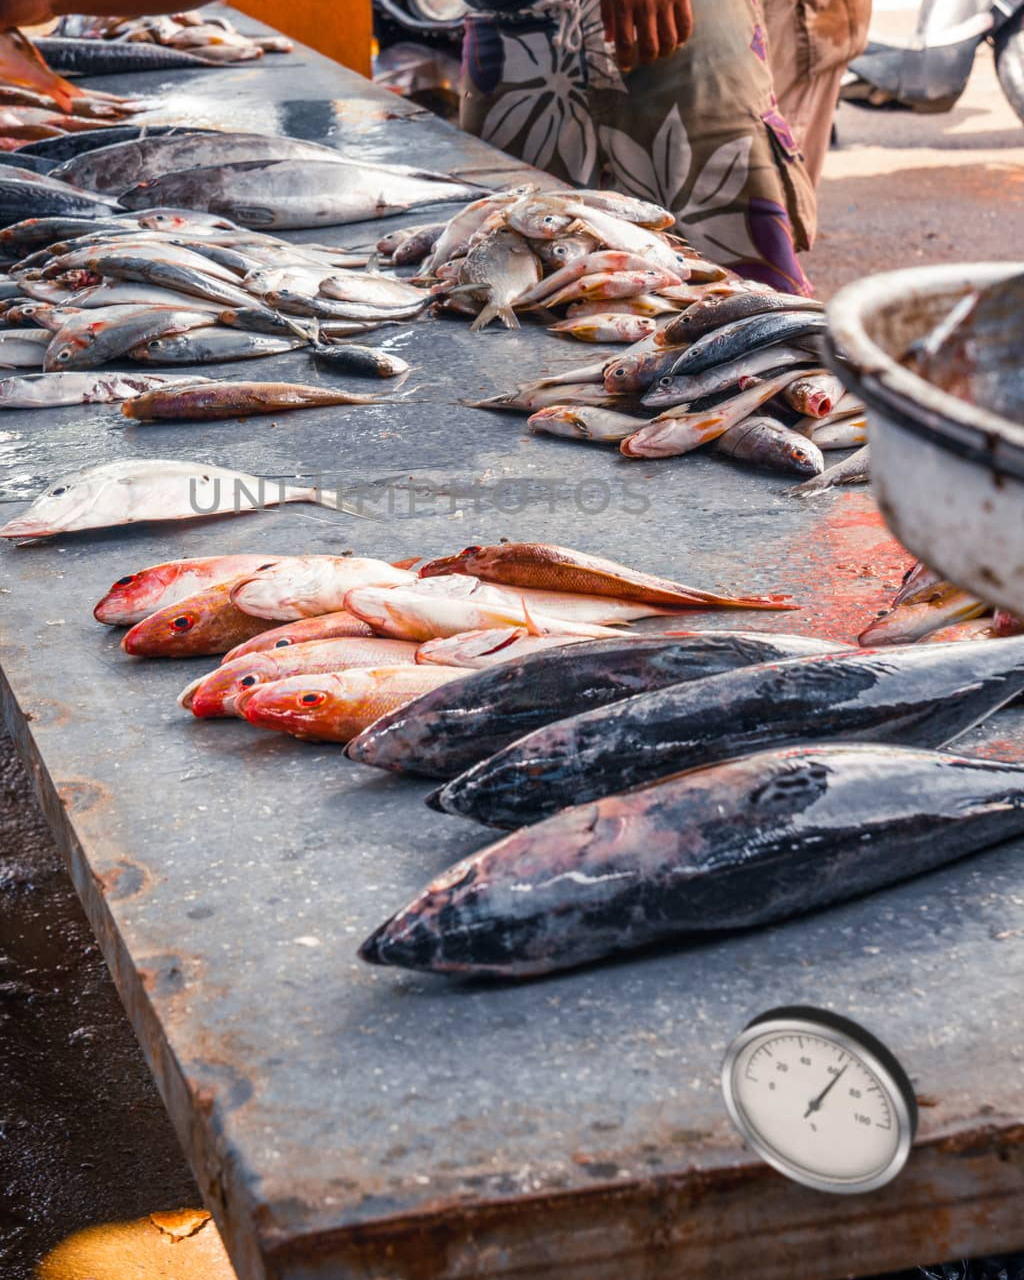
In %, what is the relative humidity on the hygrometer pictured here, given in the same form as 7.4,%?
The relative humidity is 64,%
